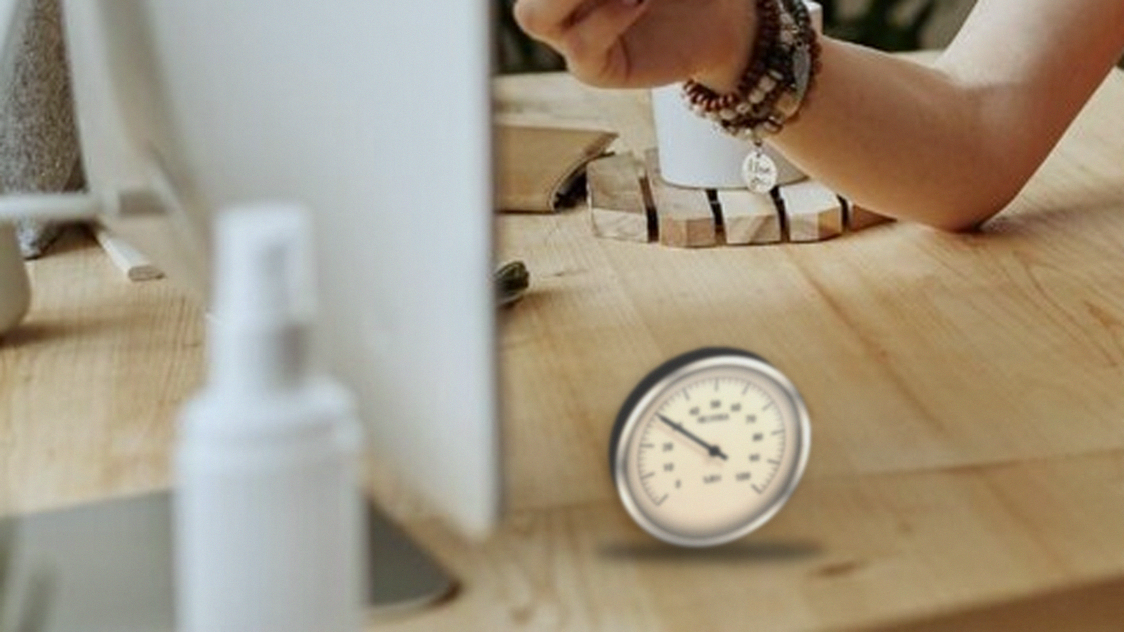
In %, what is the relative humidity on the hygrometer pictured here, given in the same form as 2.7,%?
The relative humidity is 30,%
